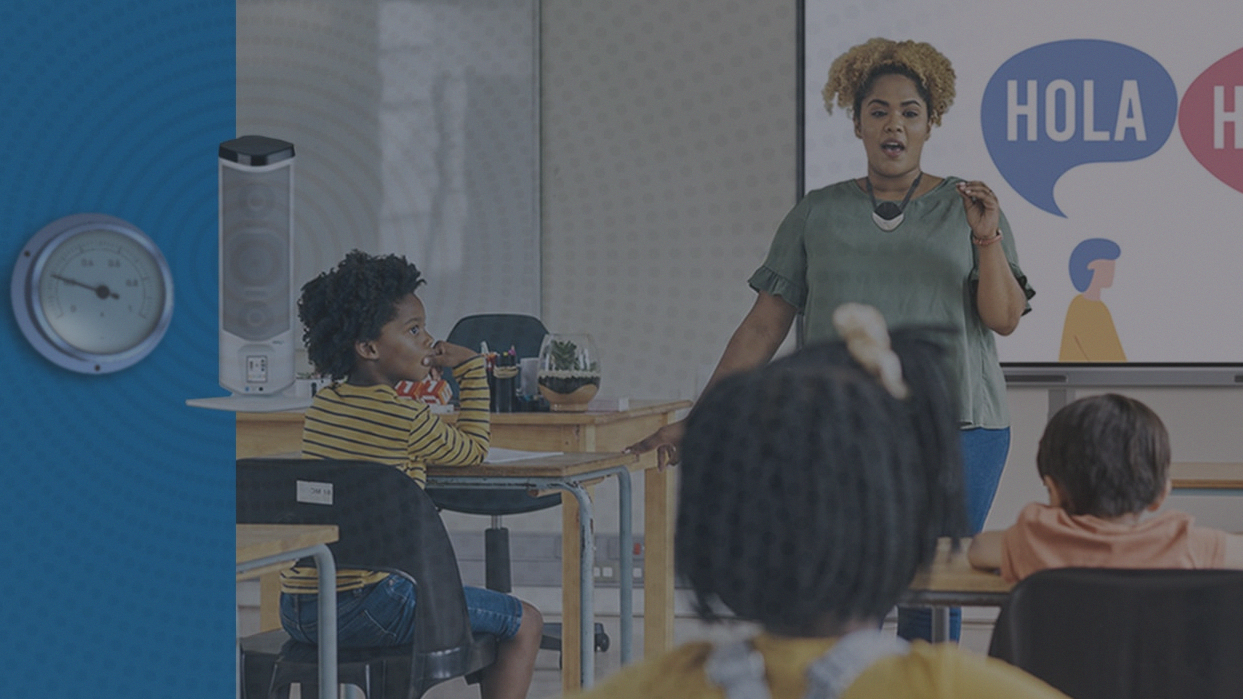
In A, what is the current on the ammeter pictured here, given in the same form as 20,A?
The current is 0.2,A
